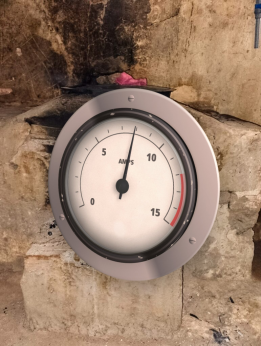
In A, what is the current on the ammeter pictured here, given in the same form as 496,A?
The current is 8,A
